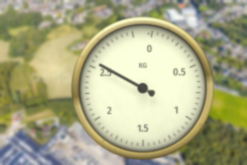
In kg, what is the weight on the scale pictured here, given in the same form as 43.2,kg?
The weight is 2.55,kg
